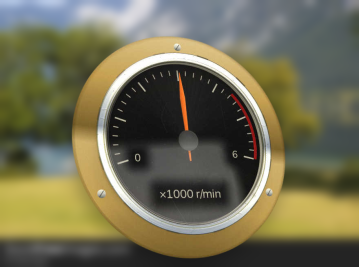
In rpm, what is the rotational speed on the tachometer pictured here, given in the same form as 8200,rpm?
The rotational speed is 3000,rpm
